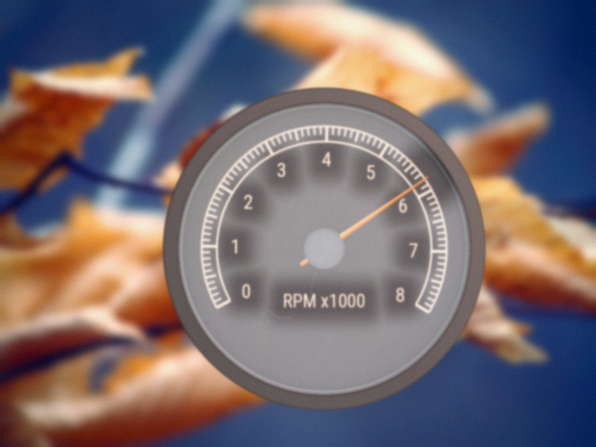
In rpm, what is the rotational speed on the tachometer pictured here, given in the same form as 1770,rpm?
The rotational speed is 5800,rpm
